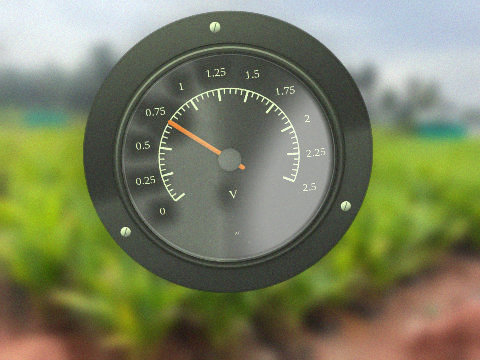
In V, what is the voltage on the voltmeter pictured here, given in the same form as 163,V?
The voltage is 0.75,V
